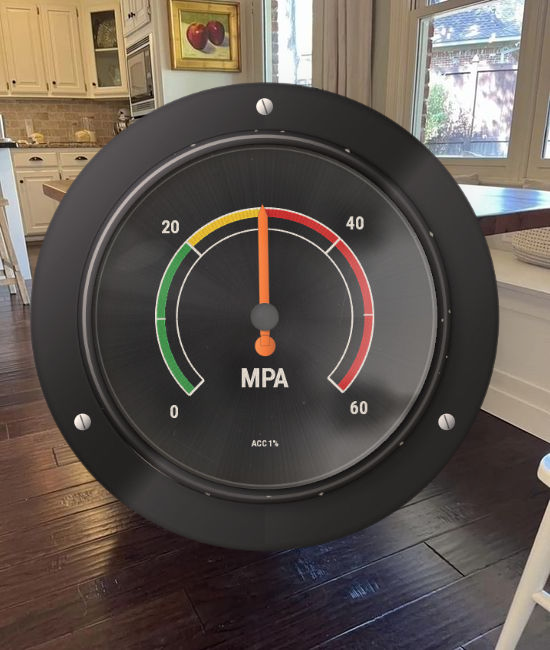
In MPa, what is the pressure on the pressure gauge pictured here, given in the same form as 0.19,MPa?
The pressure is 30,MPa
